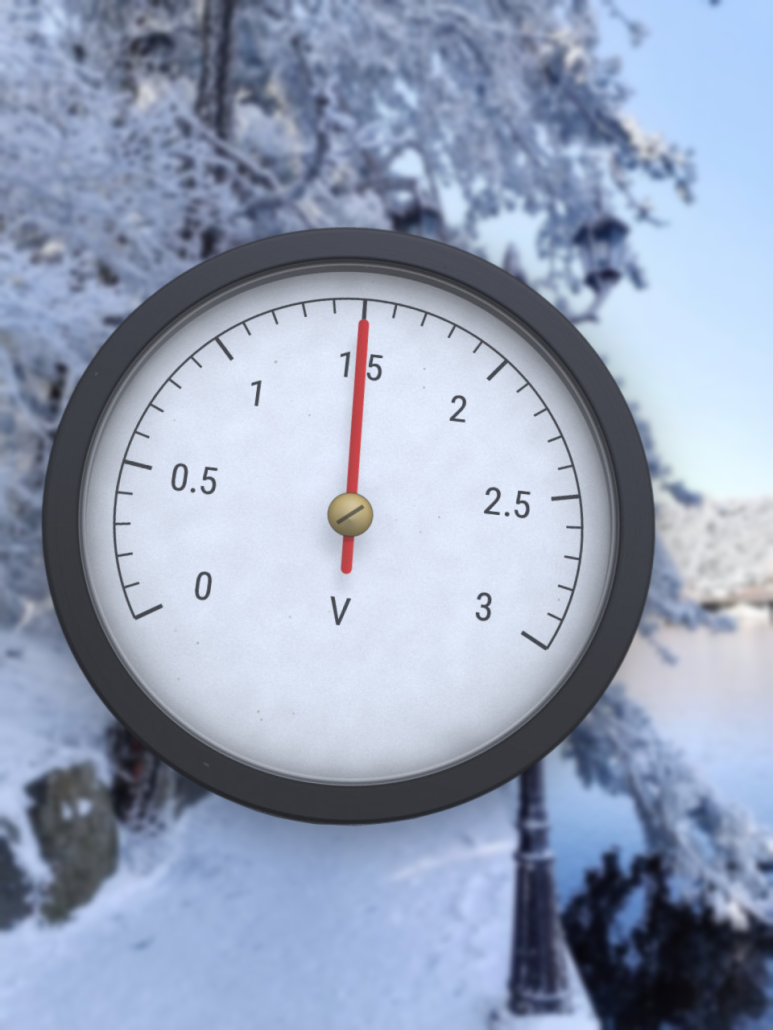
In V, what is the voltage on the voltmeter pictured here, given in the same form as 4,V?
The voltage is 1.5,V
